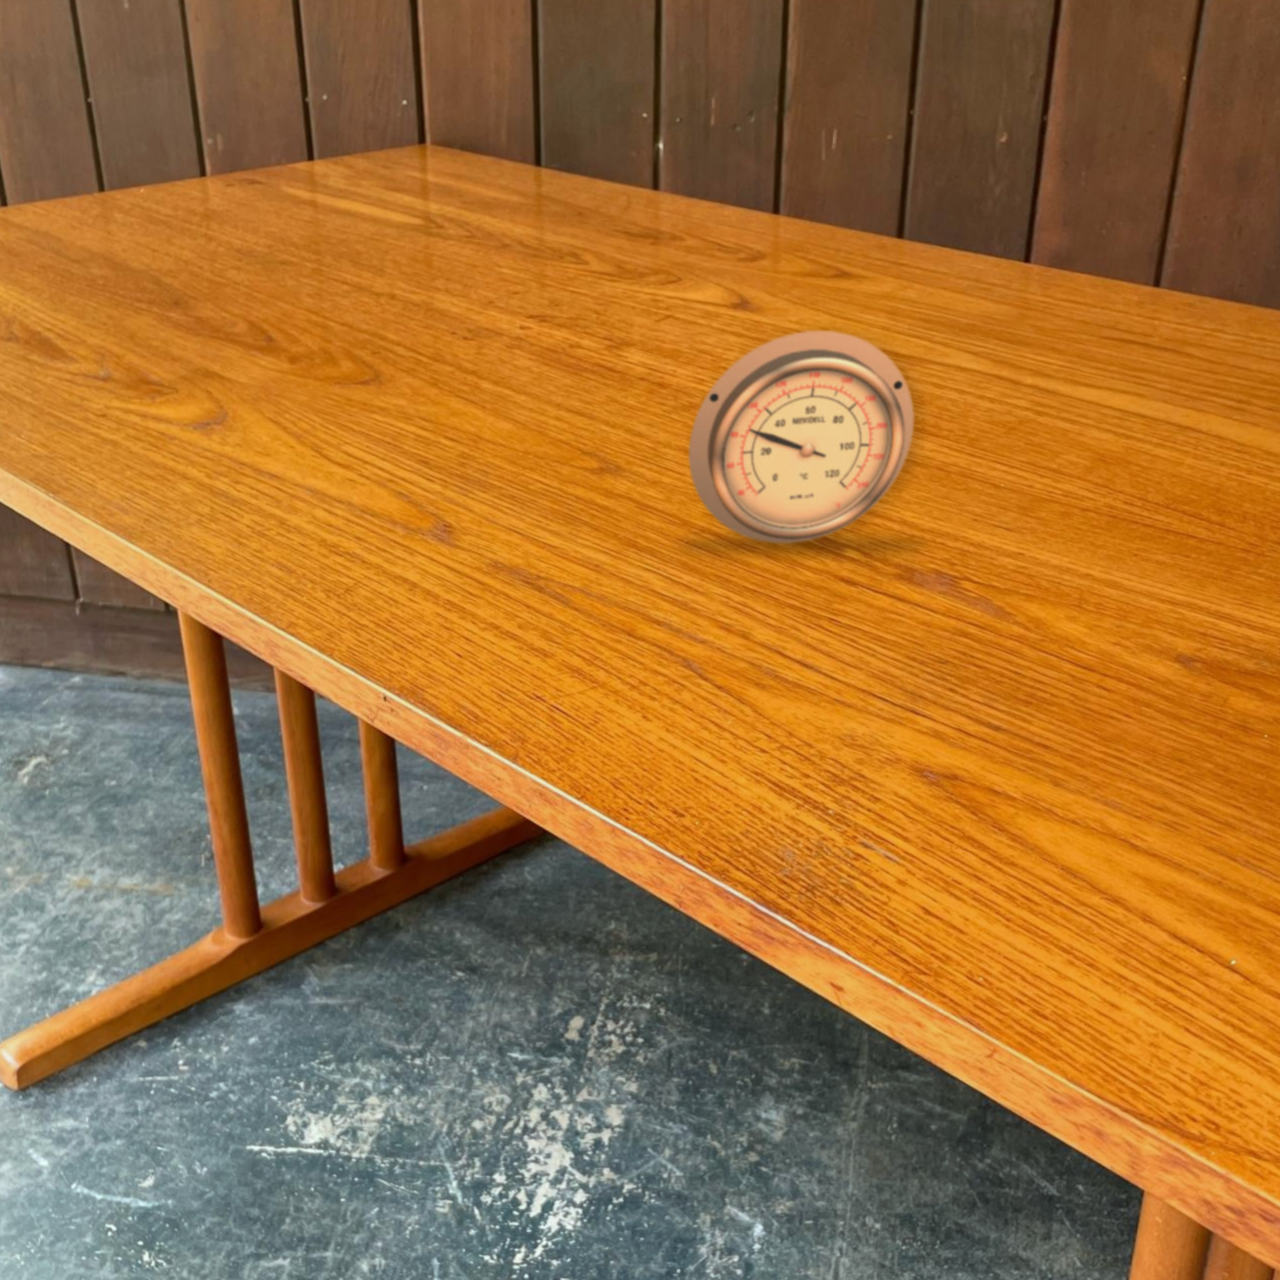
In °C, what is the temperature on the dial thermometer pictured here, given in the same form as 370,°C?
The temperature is 30,°C
